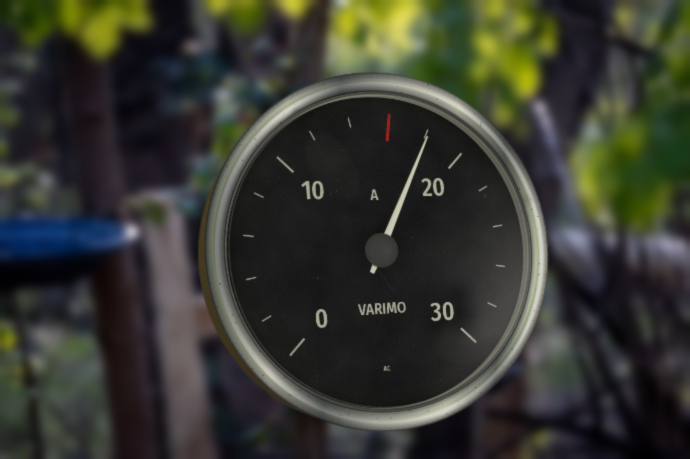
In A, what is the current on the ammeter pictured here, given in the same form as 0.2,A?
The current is 18,A
